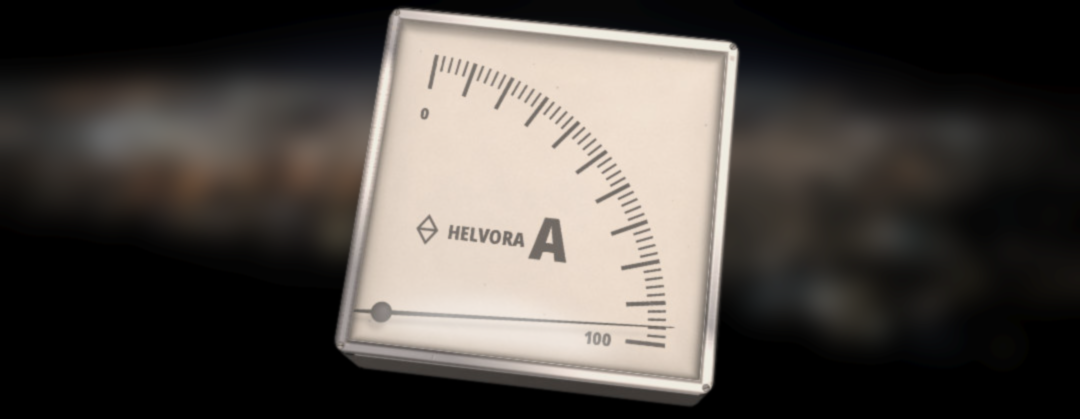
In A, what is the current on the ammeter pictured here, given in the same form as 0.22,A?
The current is 96,A
